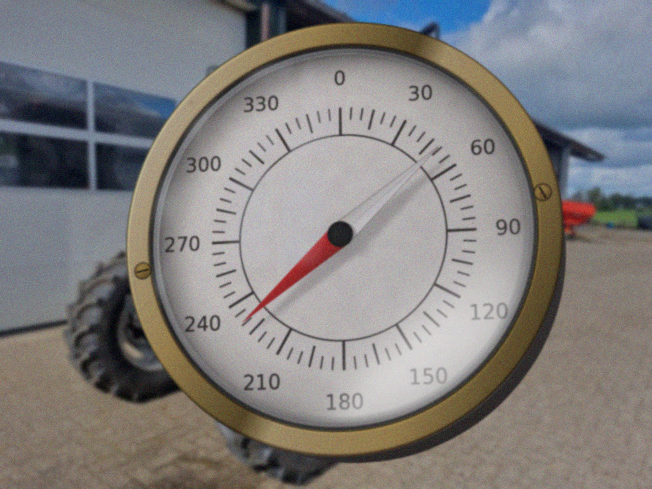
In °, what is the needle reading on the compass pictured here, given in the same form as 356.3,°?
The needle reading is 230,°
